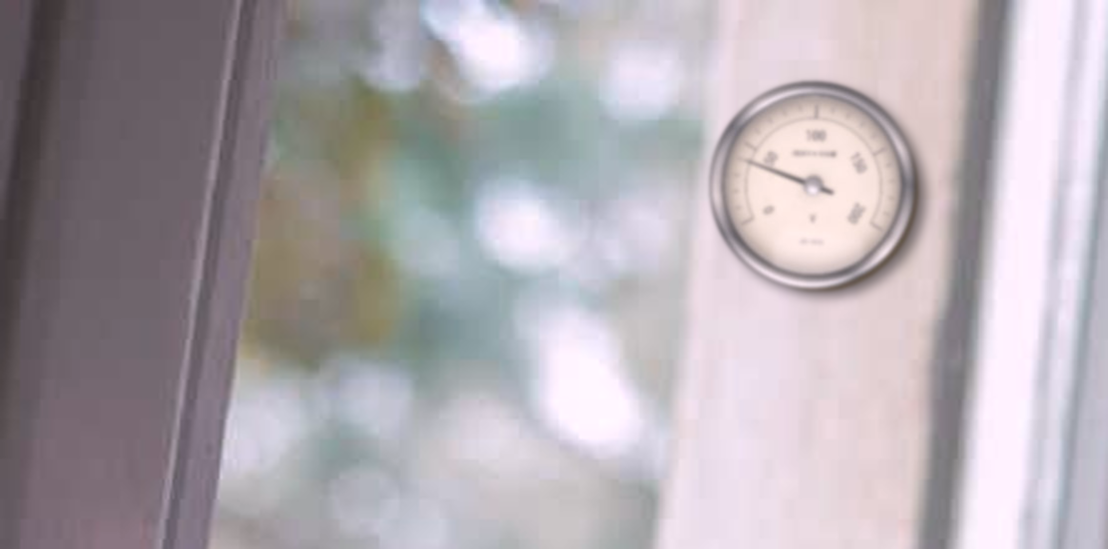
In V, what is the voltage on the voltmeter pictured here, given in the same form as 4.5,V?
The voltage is 40,V
